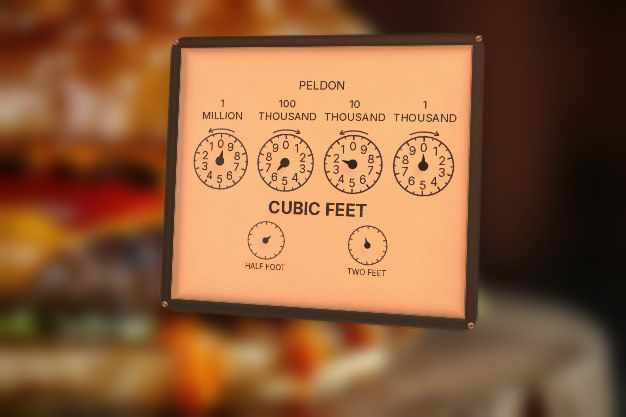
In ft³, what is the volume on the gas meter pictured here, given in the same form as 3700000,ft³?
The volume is 962000,ft³
